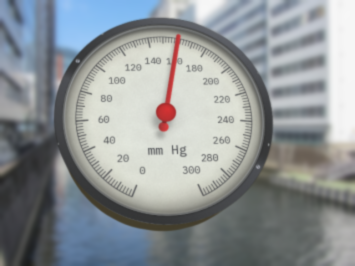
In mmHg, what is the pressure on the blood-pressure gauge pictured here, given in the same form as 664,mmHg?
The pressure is 160,mmHg
